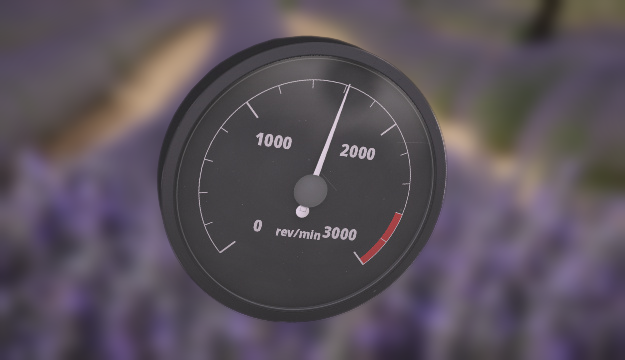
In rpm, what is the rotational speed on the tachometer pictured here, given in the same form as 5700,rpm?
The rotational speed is 1600,rpm
